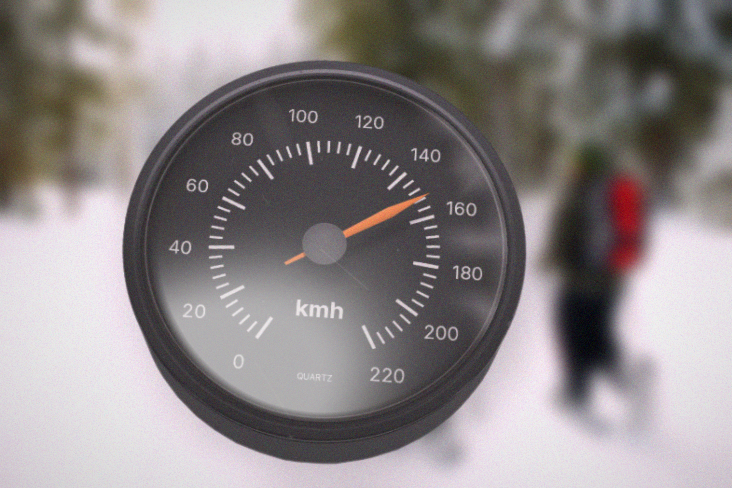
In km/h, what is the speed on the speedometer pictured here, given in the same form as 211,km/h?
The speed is 152,km/h
